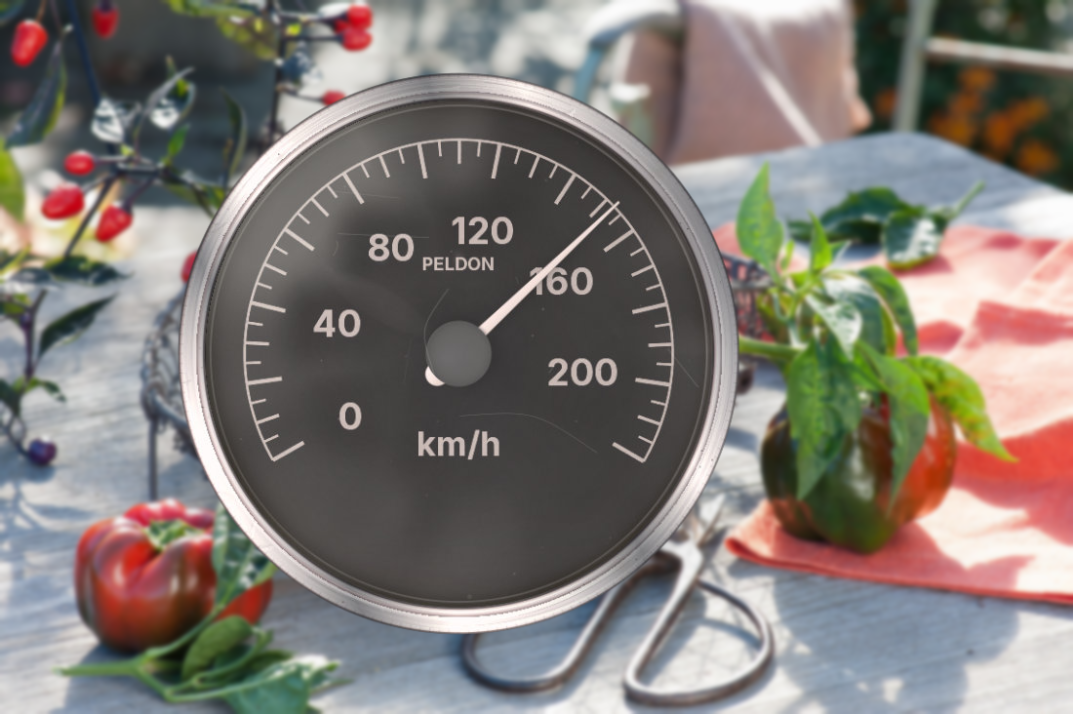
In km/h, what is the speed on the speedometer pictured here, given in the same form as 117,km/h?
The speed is 152.5,km/h
